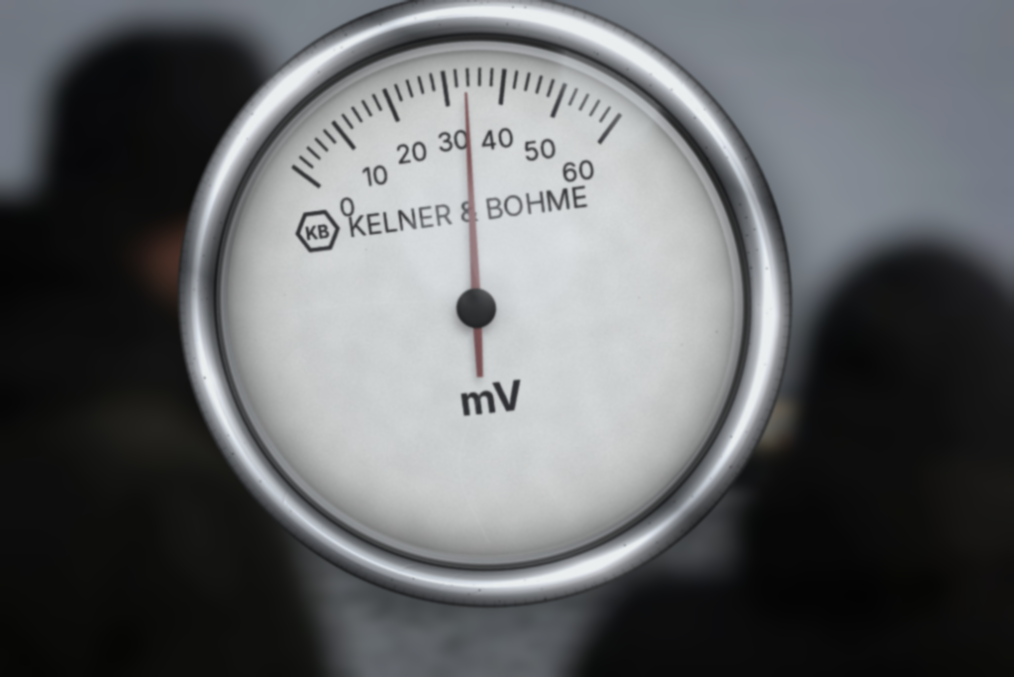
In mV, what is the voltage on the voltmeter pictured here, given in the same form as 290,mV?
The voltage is 34,mV
